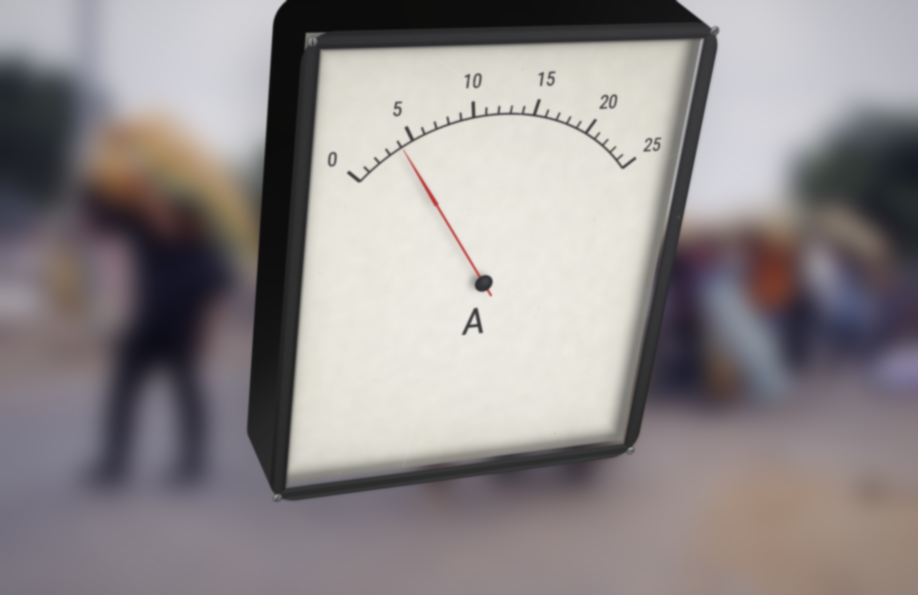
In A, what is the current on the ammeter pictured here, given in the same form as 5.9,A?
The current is 4,A
